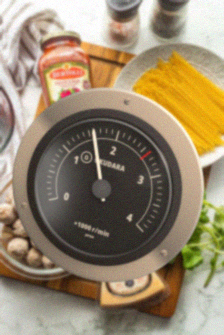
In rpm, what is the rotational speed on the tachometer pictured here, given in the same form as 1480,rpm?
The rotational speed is 1600,rpm
